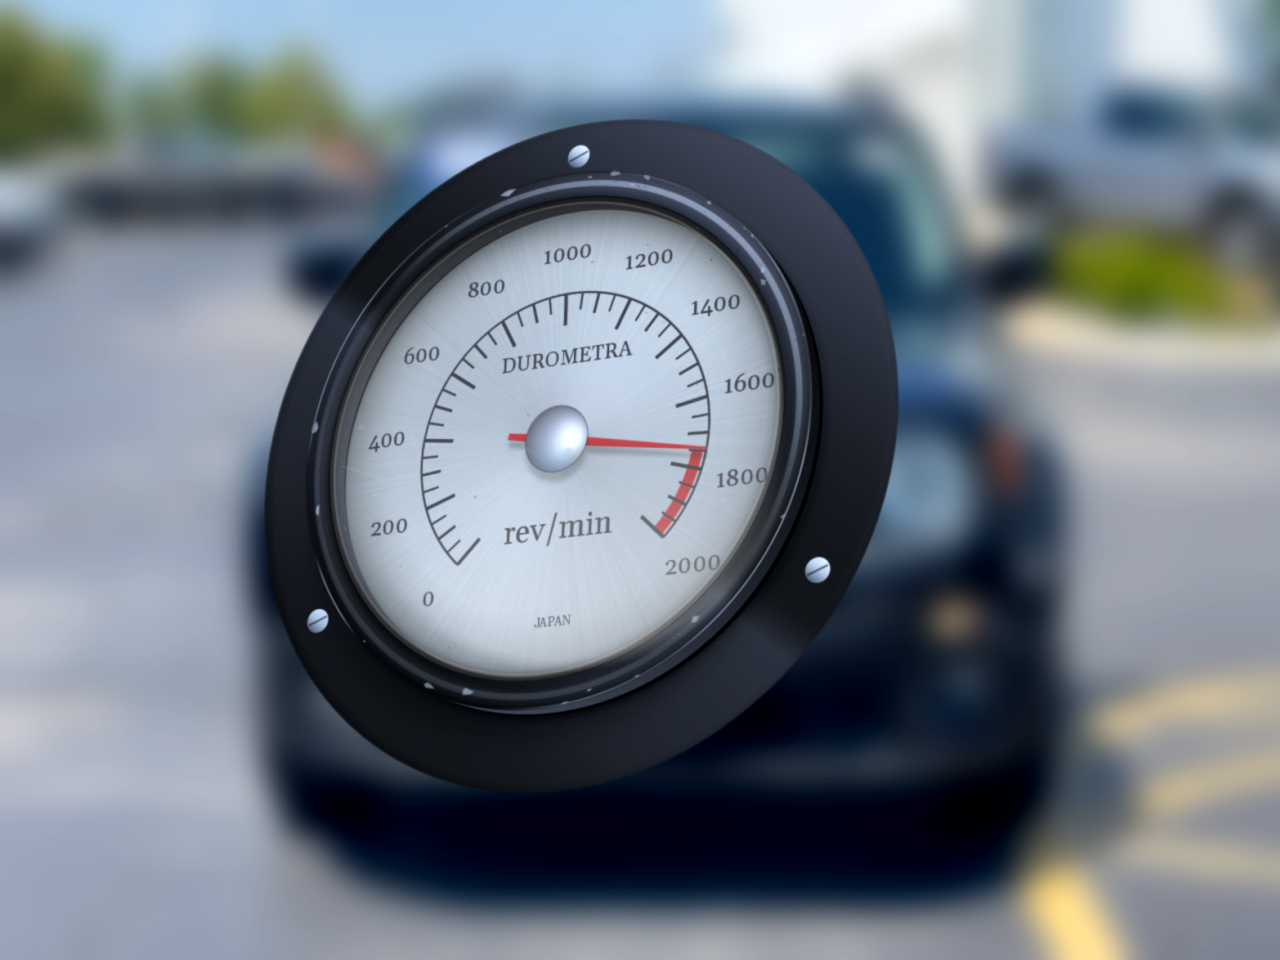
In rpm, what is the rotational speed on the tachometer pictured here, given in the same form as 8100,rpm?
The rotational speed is 1750,rpm
